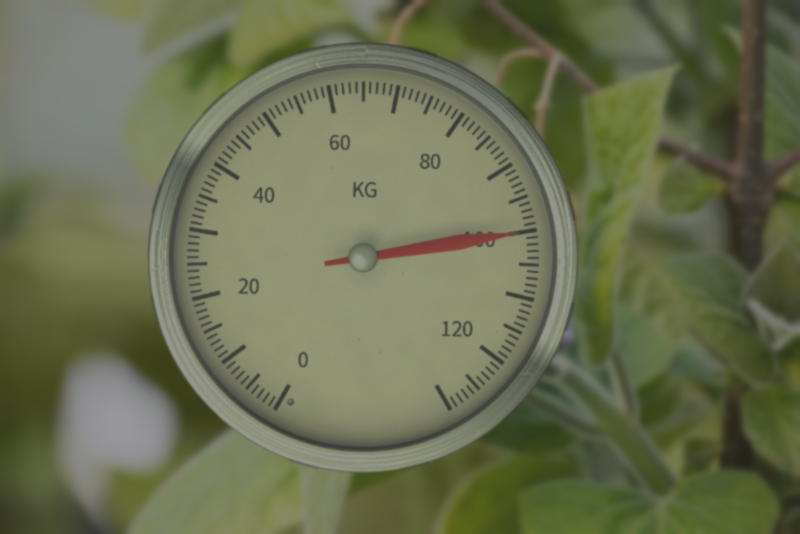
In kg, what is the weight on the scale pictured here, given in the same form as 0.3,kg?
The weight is 100,kg
